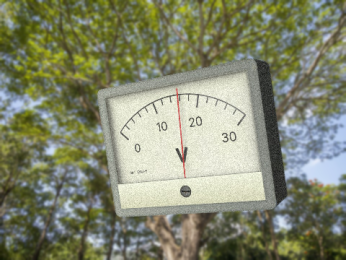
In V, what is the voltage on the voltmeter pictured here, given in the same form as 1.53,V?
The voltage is 16,V
